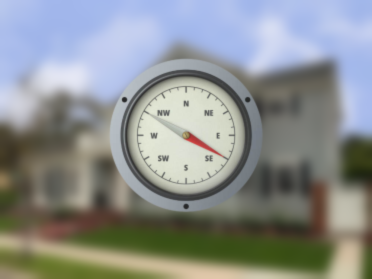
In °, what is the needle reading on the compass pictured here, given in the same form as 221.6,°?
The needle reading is 120,°
